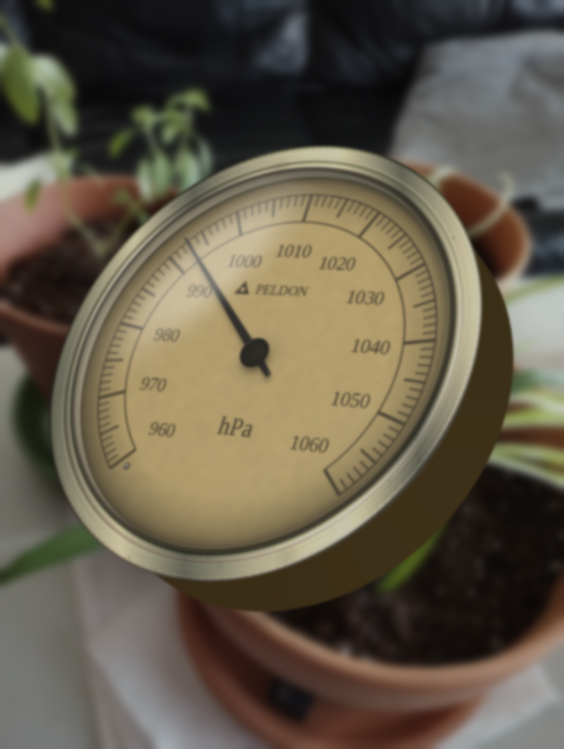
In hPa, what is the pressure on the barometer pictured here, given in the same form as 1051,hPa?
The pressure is 993,hPa
